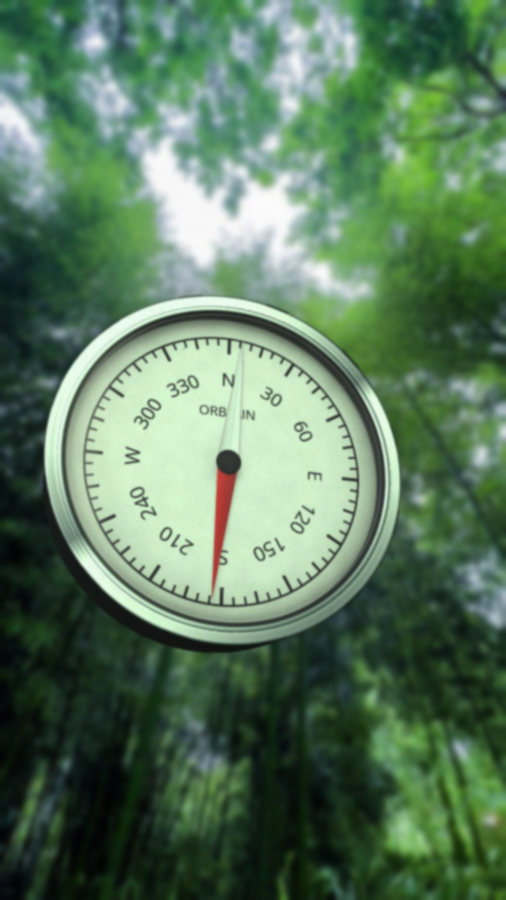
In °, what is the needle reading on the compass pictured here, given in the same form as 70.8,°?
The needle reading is 185,°
